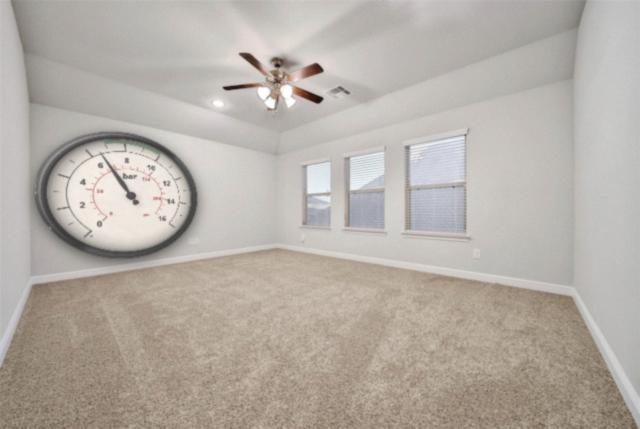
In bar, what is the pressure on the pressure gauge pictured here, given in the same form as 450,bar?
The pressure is 6.5,bar
